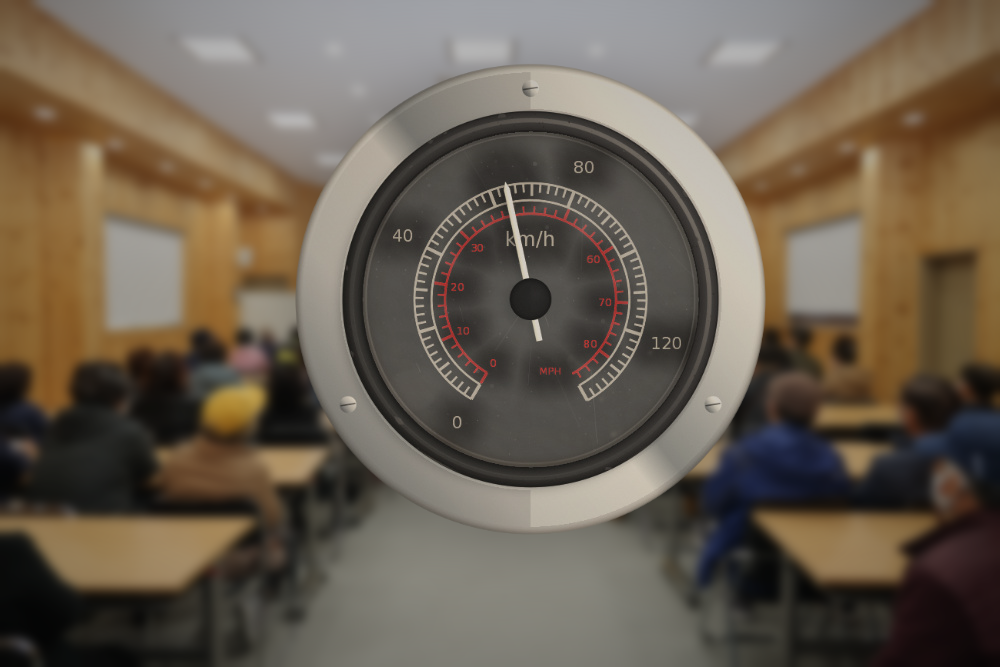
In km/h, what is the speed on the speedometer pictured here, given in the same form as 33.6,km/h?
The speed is 64,km/h
